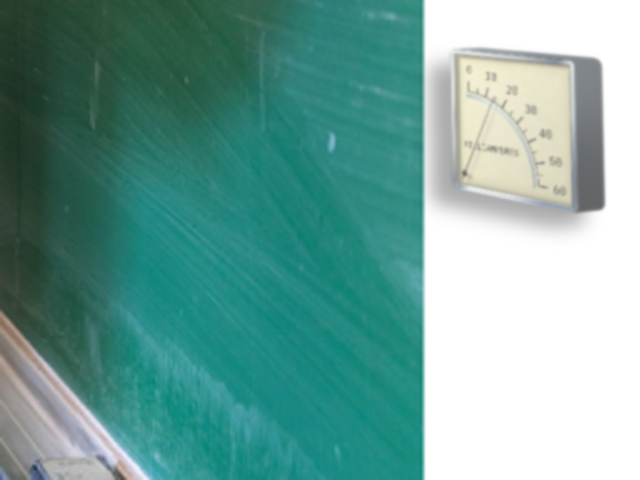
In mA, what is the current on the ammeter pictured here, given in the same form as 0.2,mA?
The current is 15,mA
